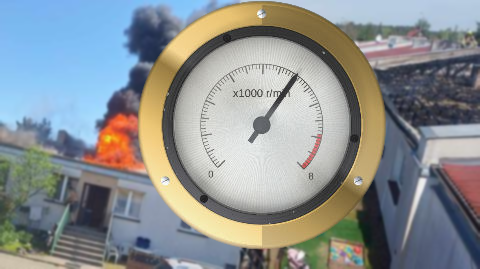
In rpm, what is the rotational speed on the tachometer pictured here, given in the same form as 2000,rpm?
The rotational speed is 5000,rpm
